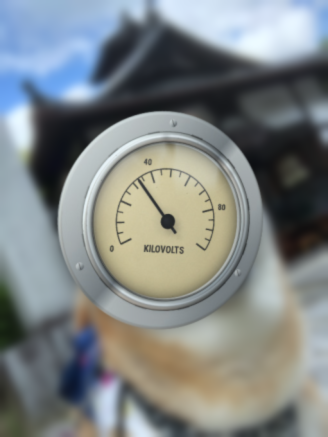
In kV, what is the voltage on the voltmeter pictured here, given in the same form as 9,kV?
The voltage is 32.5,kV
